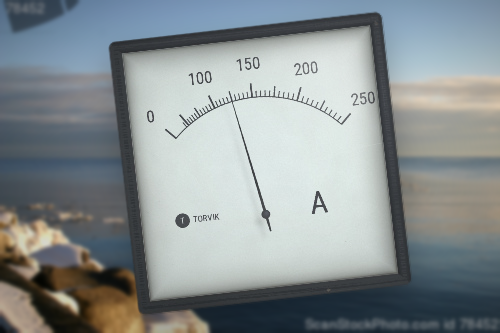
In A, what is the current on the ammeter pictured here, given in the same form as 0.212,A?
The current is 125,A
